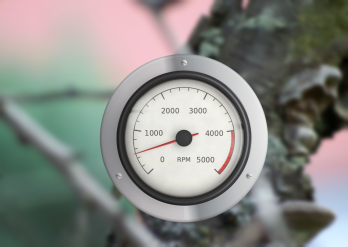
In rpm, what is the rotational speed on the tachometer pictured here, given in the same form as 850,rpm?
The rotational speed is 500,rpm
